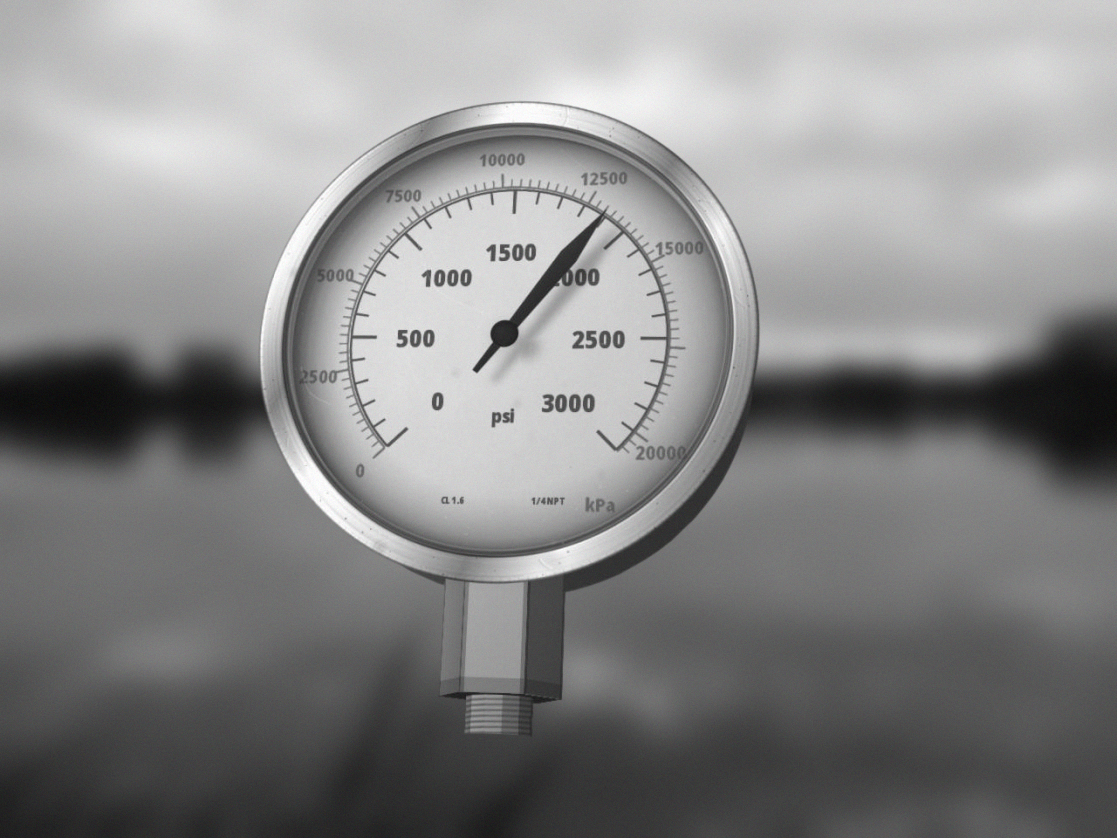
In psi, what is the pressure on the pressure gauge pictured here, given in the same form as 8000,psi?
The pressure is 1900,psi
